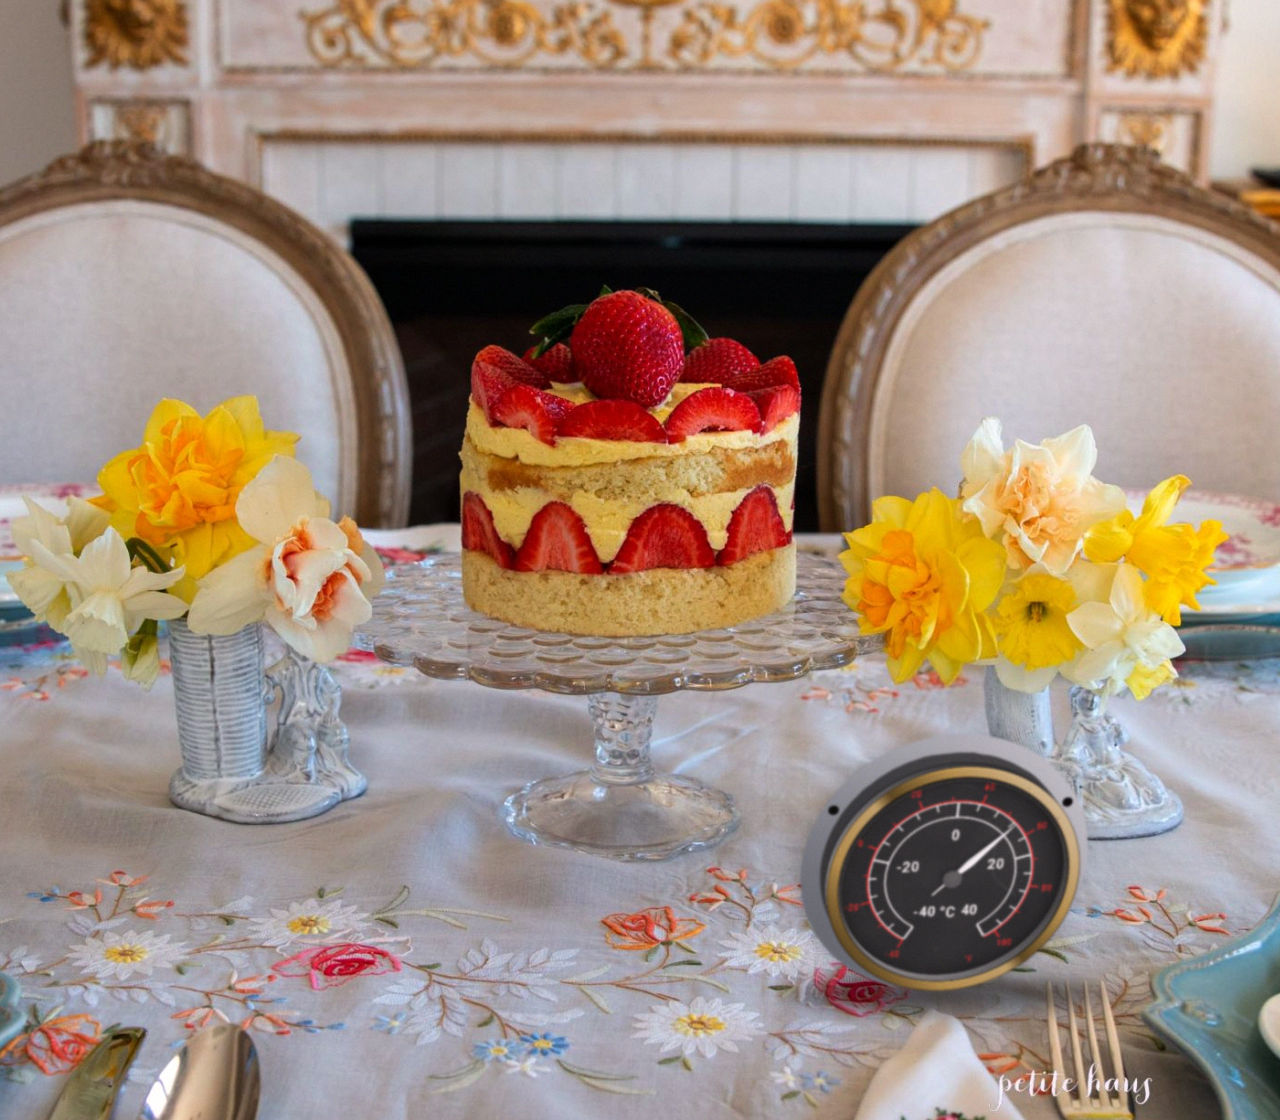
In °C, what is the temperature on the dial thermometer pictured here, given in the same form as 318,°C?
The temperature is 12,°C
